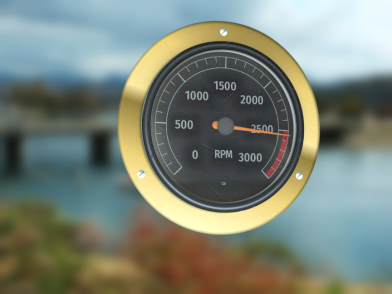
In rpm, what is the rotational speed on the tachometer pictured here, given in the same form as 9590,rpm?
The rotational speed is 2550,rpm
